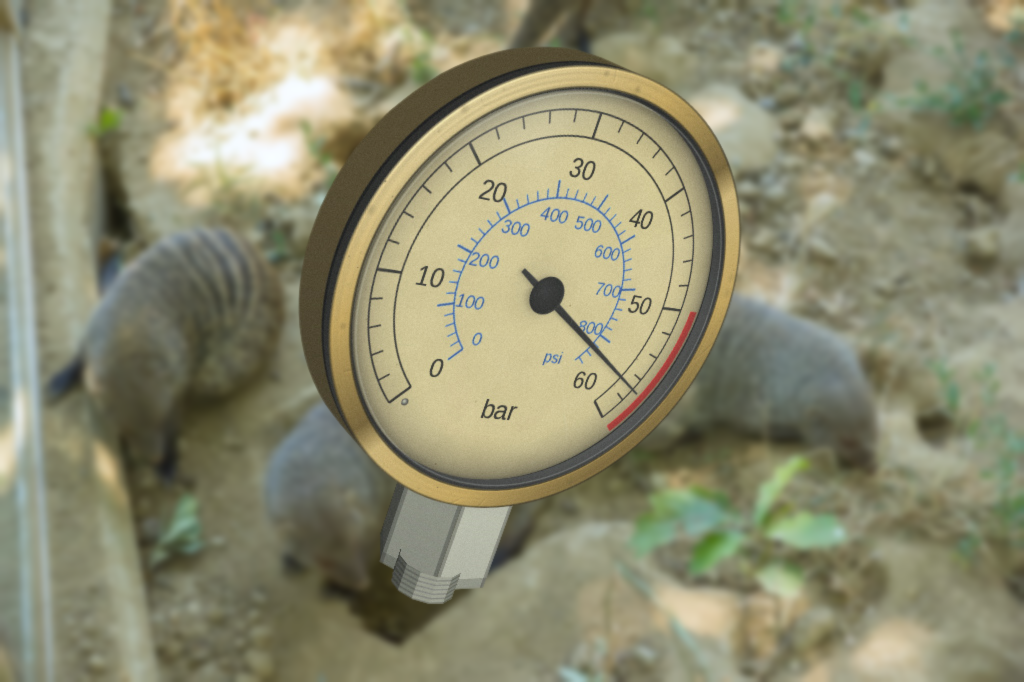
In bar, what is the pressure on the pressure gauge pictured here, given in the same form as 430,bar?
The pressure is 57,bar
